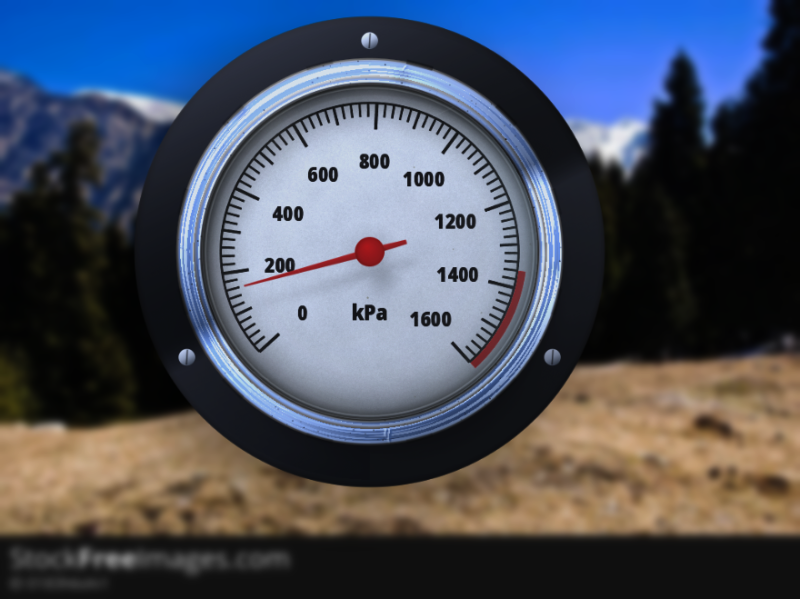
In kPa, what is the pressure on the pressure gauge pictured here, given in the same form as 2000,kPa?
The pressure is 160,kPa
